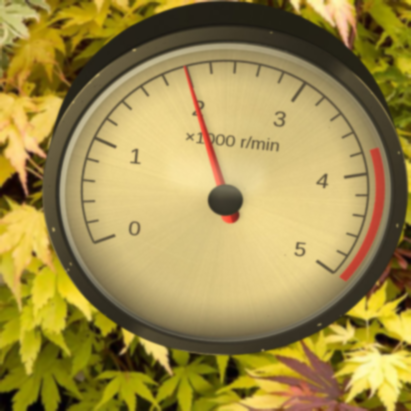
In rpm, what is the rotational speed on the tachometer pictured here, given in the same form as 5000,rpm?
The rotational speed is 2000,rpm
